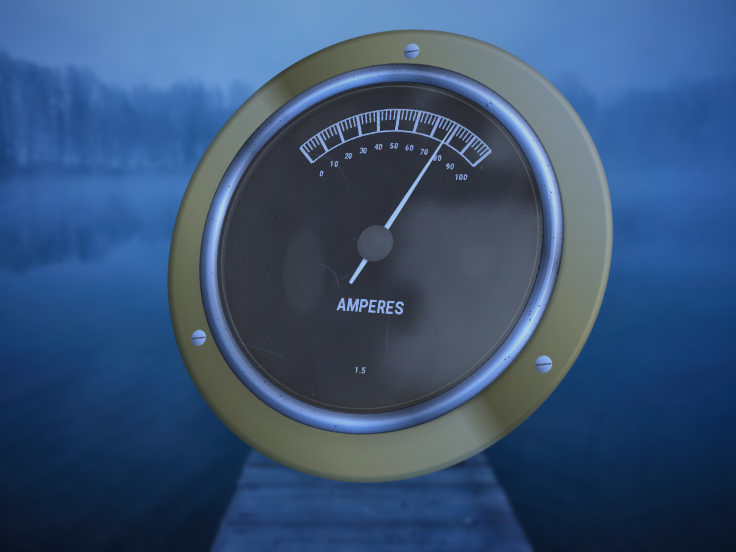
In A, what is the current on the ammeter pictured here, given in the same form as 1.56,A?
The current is 80,A
